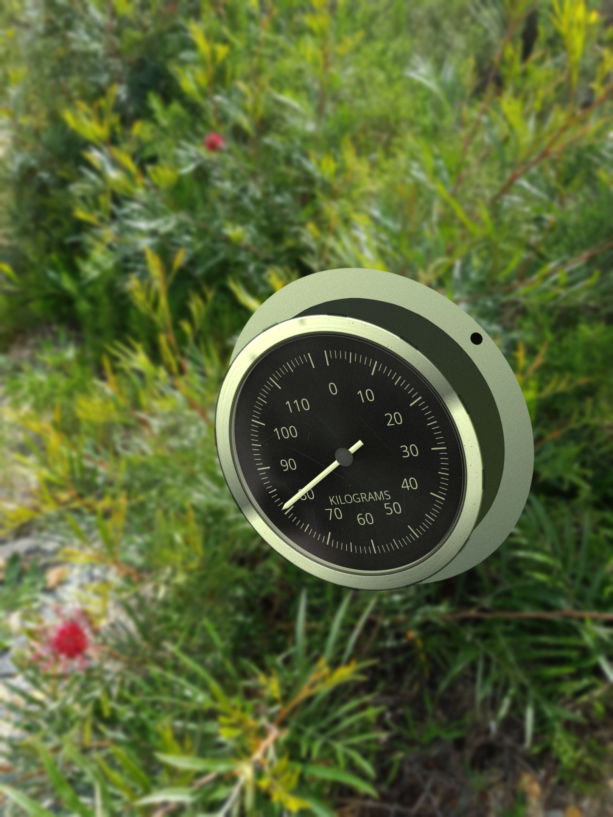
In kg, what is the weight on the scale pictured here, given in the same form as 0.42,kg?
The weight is 81,kg
